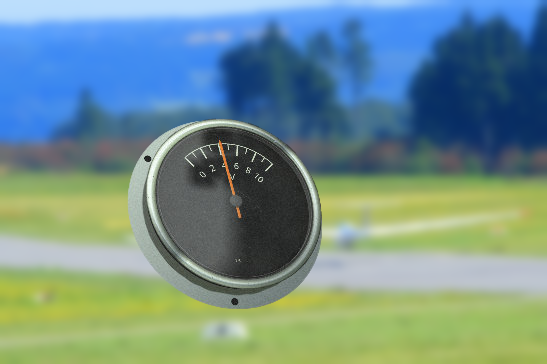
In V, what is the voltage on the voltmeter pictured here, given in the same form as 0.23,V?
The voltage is 4,V
